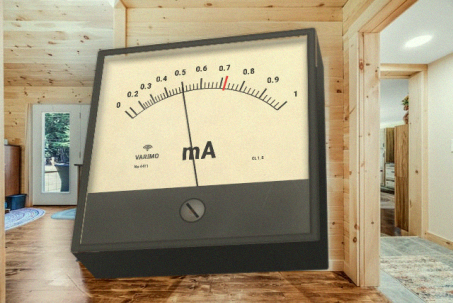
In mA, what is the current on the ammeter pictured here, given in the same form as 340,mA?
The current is 0.5,mA
